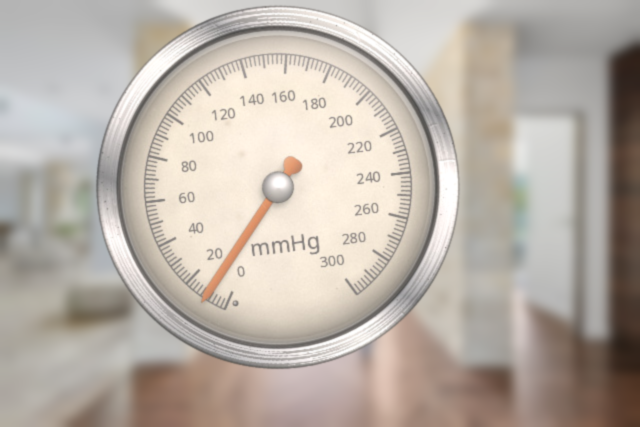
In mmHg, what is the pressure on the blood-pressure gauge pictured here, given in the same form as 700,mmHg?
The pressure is 10,mmHg
